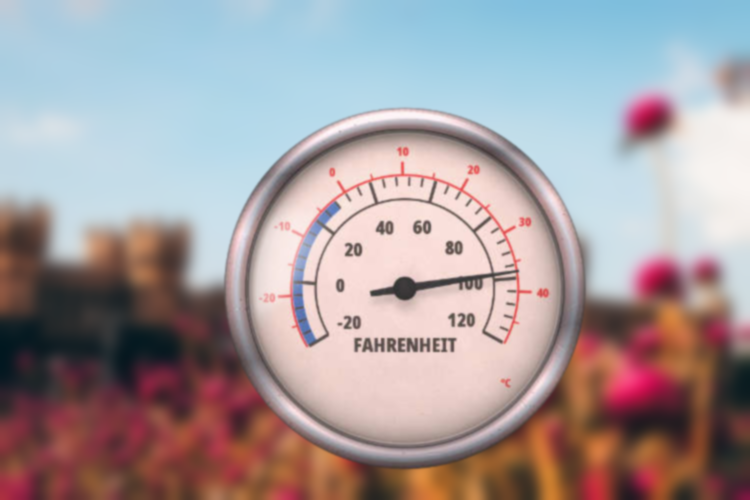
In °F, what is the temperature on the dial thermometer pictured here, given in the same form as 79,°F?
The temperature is 98,°F
